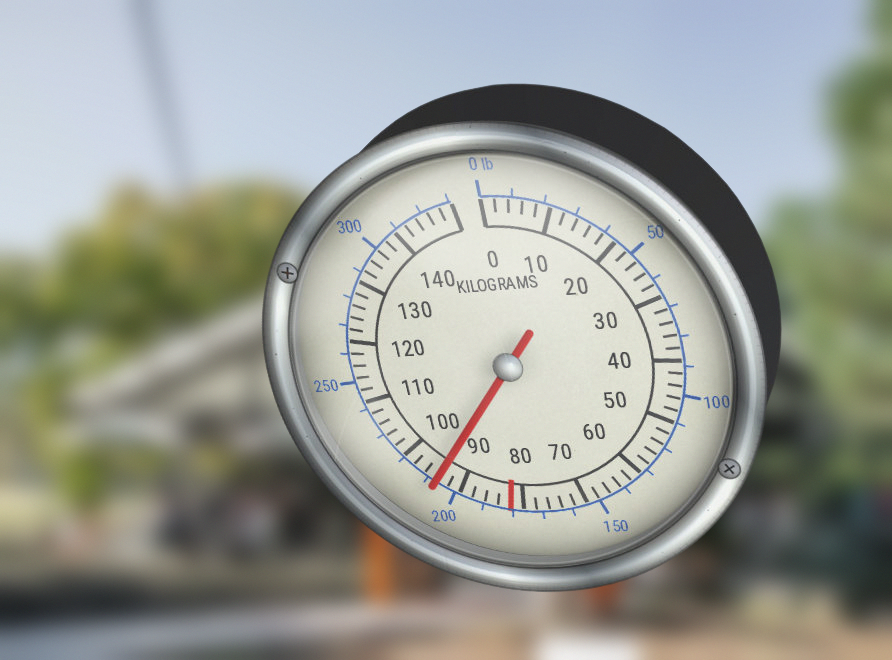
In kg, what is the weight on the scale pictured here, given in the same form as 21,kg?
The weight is 94,kg
